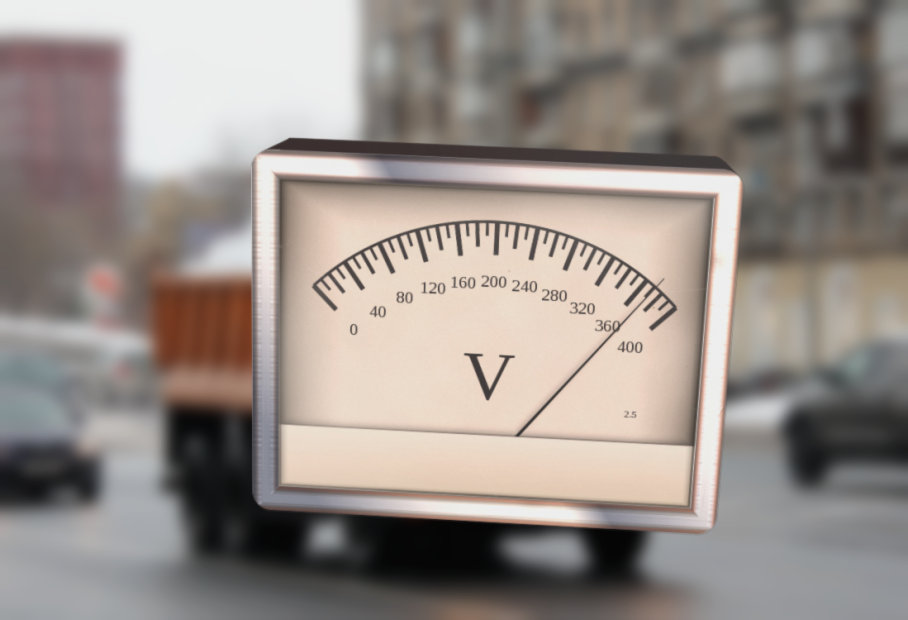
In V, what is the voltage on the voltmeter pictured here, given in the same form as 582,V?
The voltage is 370,V
